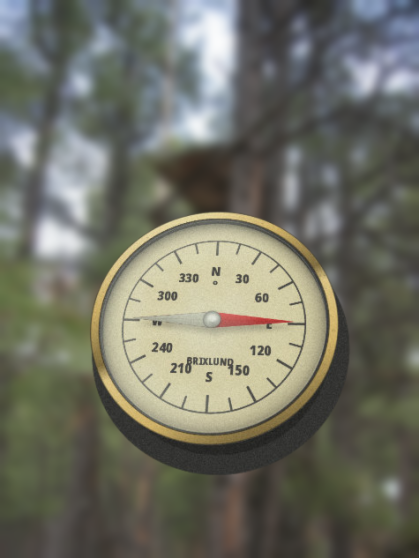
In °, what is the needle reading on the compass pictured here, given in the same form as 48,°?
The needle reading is 90,°
